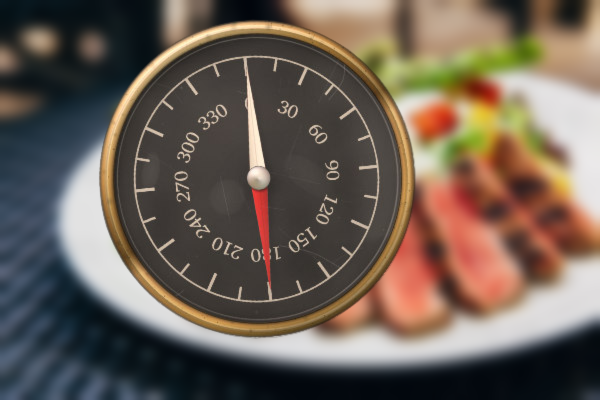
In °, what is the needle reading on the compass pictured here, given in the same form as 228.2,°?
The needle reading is 180,°
